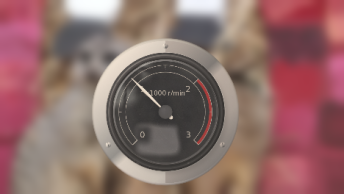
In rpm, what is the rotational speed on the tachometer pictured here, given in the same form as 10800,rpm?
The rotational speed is 1000,rpm
